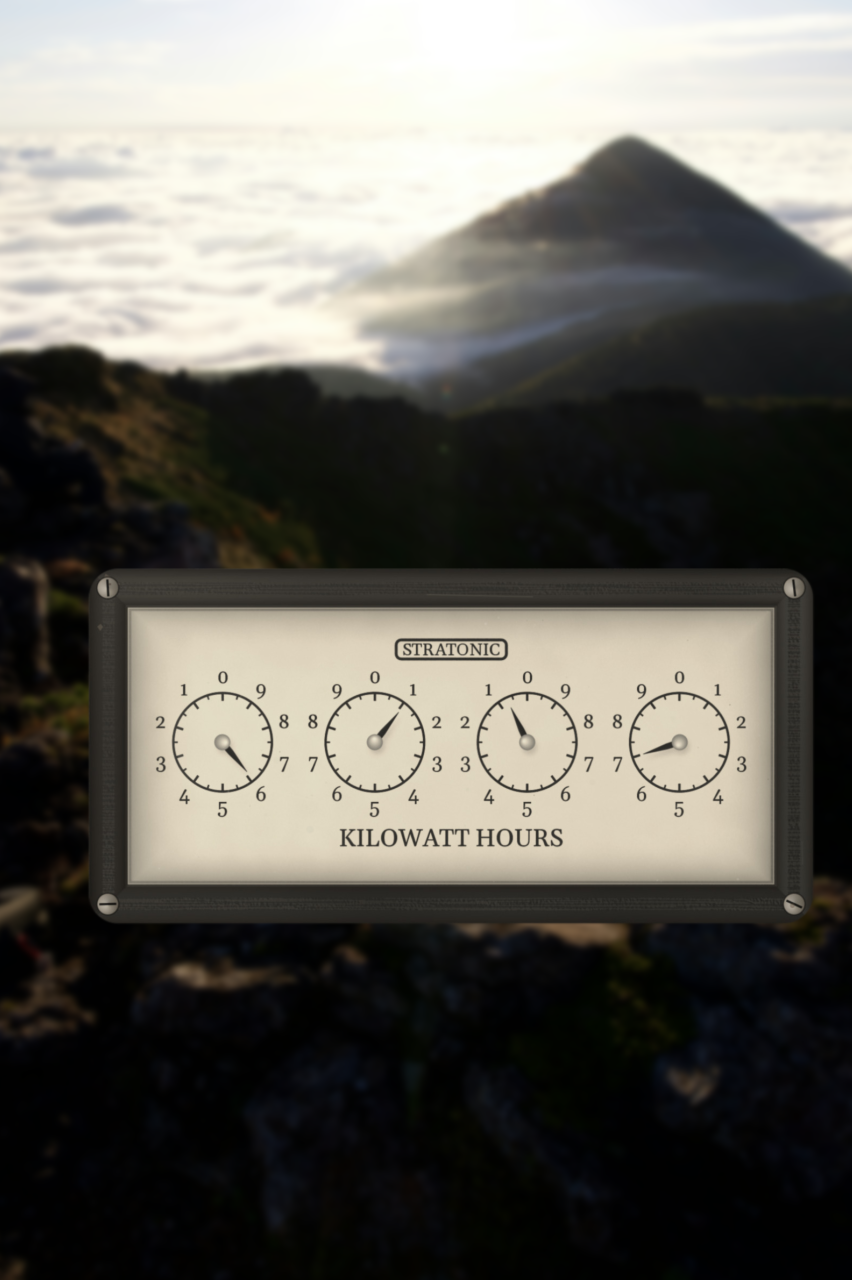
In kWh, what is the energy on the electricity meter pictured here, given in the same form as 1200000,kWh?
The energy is 6107,kWh
